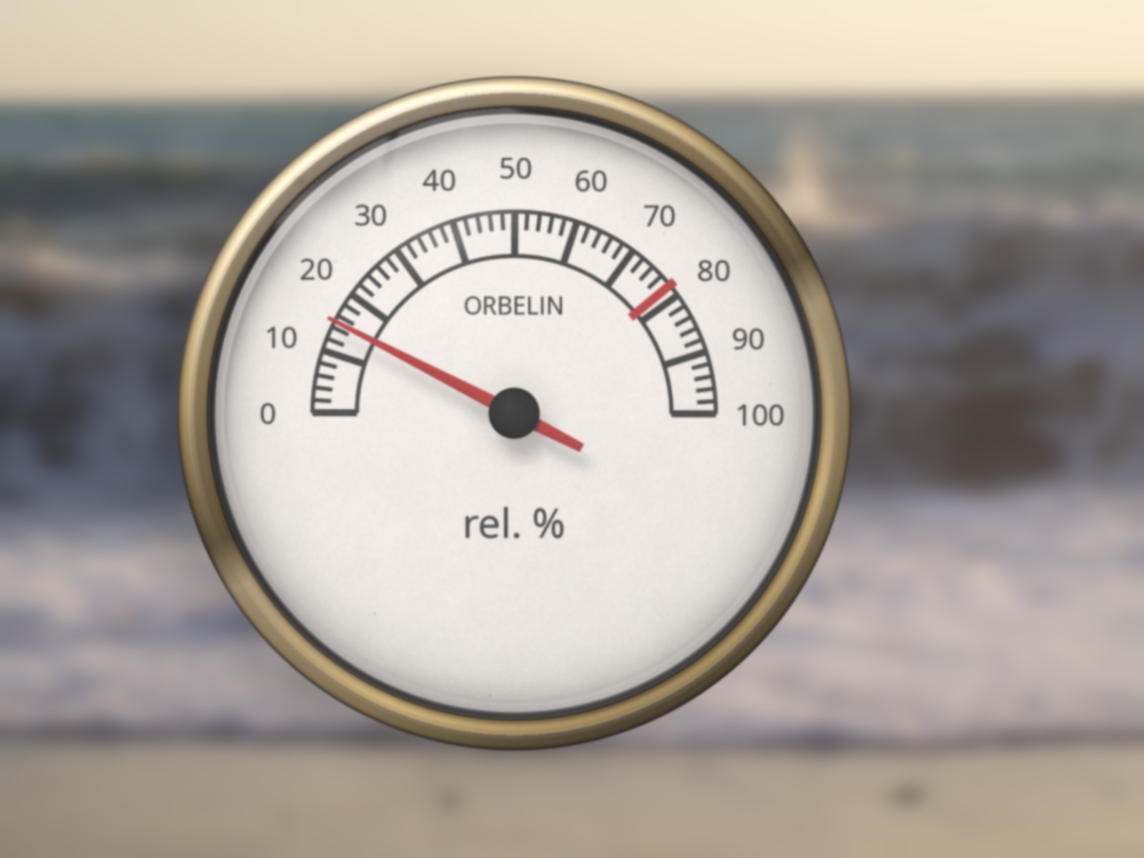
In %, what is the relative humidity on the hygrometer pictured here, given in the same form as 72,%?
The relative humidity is 15,%
